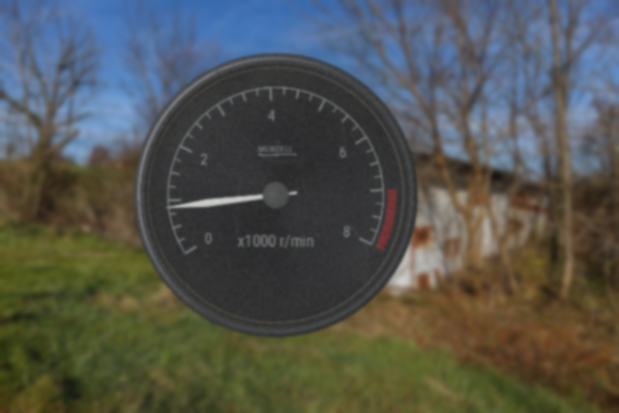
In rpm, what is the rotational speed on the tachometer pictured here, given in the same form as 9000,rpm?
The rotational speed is 875,rpm
